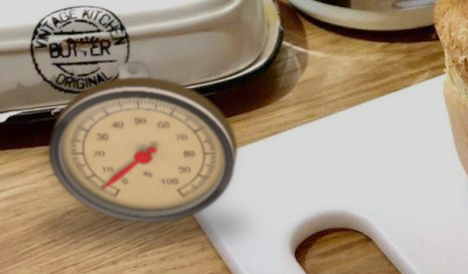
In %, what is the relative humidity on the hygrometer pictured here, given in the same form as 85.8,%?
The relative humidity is 5,%
